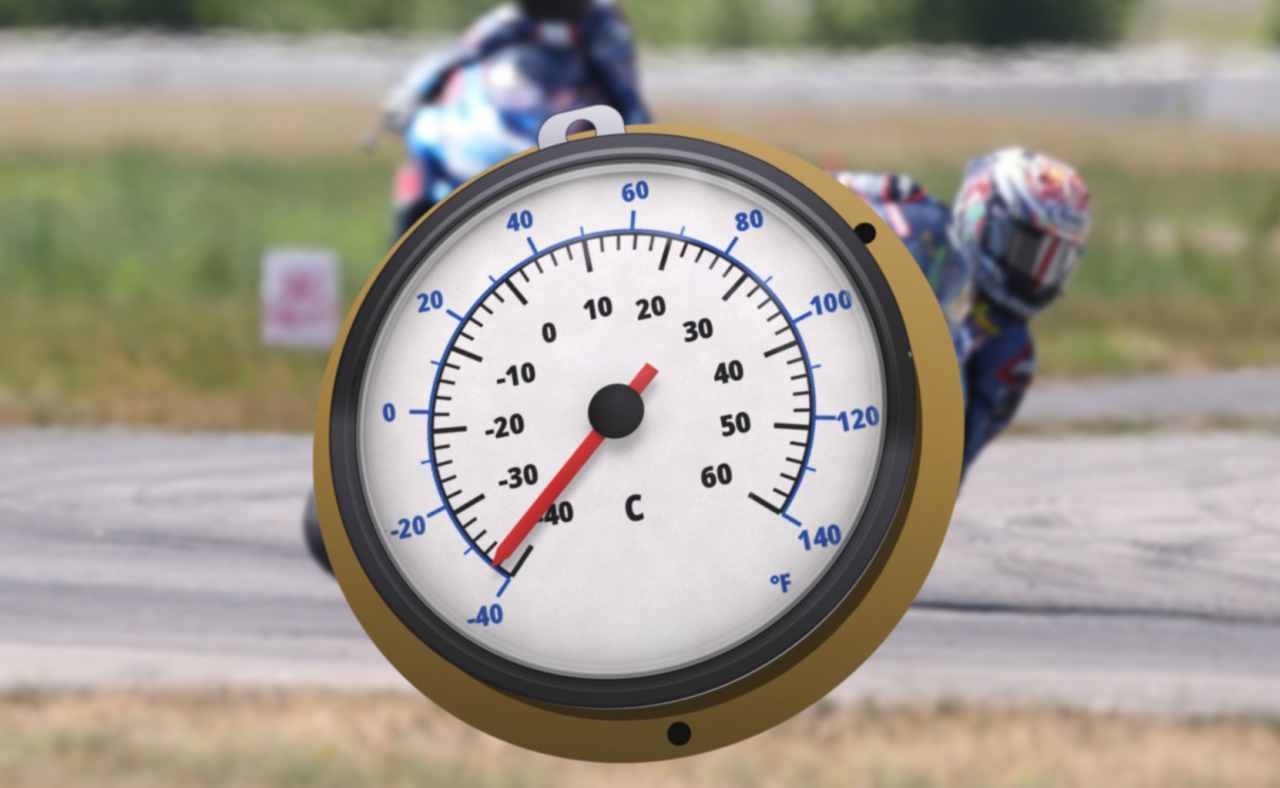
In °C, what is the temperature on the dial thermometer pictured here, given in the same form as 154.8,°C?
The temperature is -38,°C
